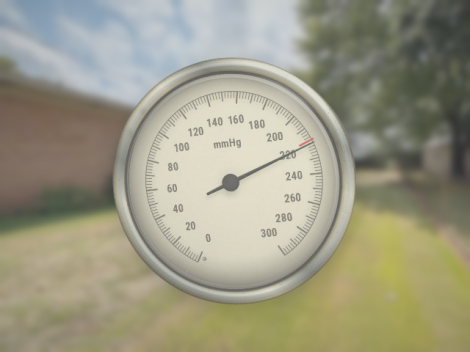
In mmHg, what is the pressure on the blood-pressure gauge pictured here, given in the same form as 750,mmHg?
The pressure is 220,mmHg
